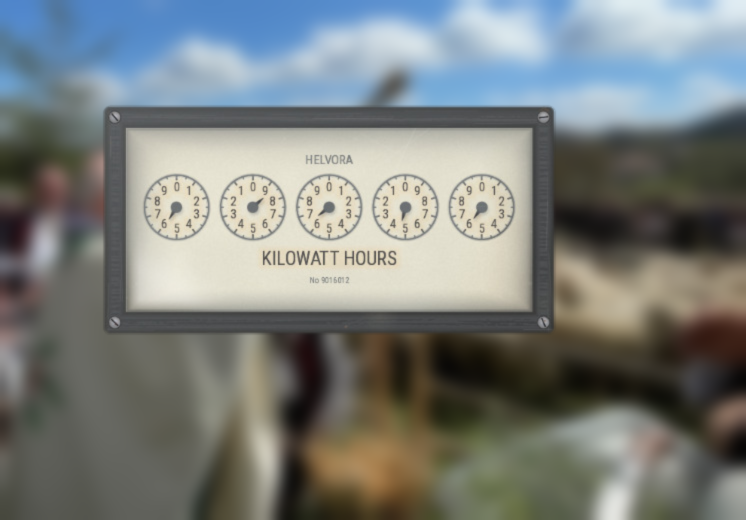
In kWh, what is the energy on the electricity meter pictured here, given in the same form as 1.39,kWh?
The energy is 58646,kWh
